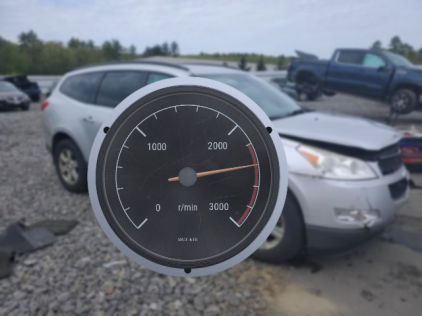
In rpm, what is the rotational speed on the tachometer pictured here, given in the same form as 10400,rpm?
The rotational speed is 2400,rpm
